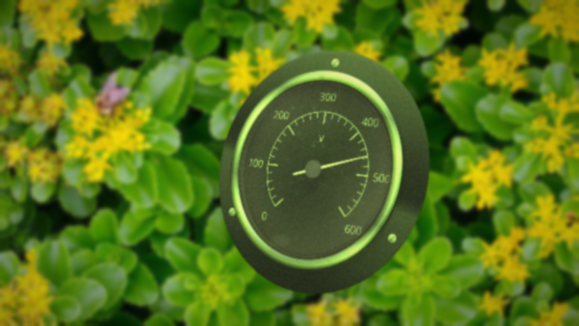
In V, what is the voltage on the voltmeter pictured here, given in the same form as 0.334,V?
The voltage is 460,V
